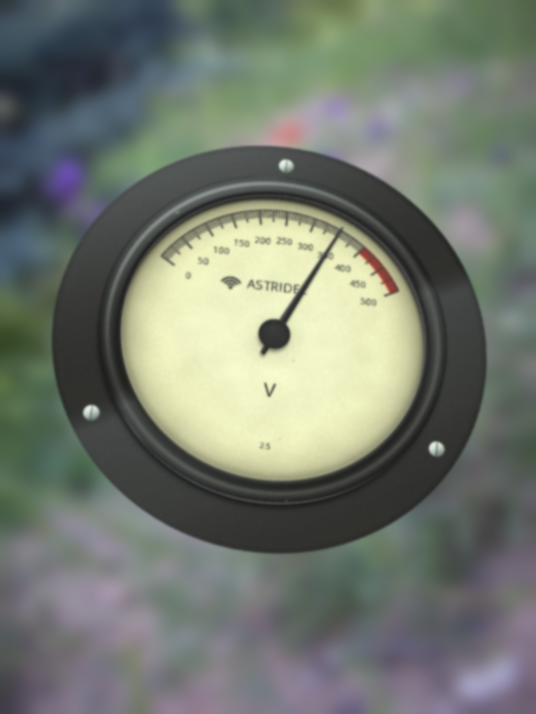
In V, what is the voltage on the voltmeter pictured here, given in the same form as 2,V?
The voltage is 350,V
